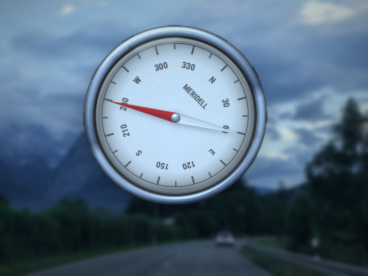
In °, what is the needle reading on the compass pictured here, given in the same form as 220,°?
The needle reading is 240,°
